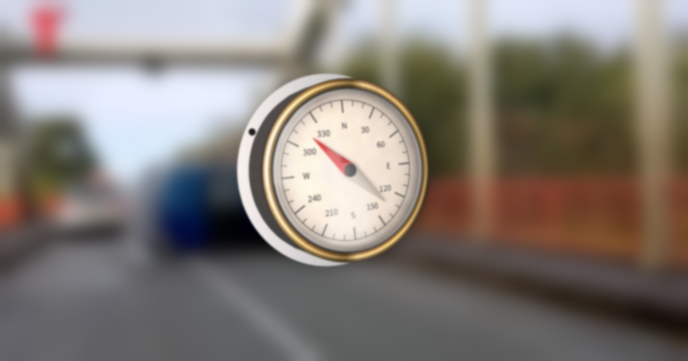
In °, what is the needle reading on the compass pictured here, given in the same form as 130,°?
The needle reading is 315,°
